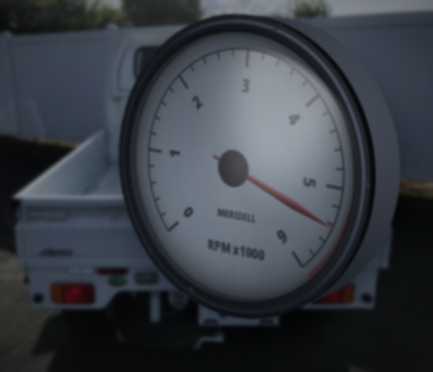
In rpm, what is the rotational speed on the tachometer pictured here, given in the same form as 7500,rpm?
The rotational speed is 5400,rpm
